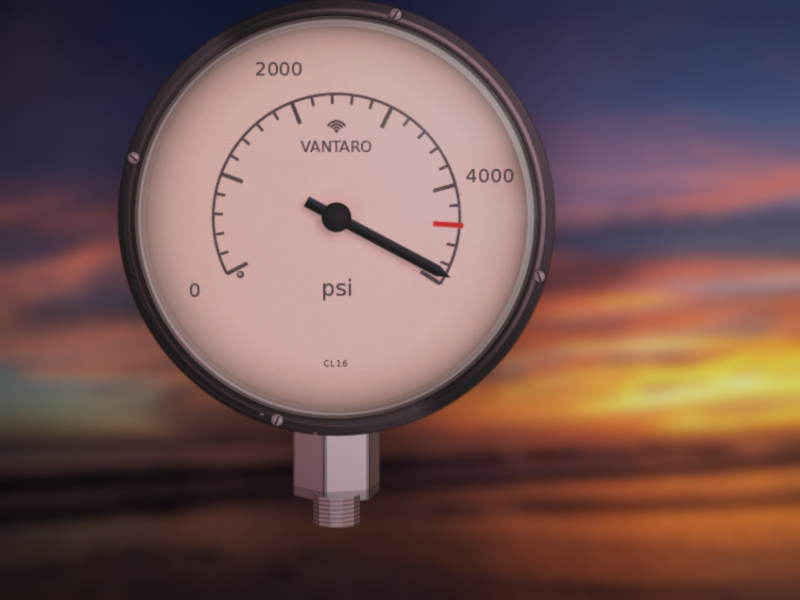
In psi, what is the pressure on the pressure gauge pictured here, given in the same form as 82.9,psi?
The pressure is 4900,psi
